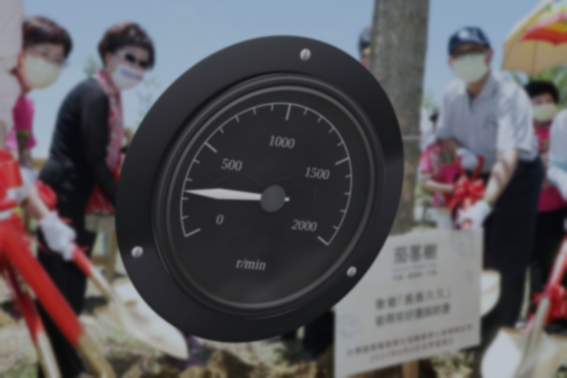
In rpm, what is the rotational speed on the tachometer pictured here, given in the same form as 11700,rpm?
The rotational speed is 250,rpm
